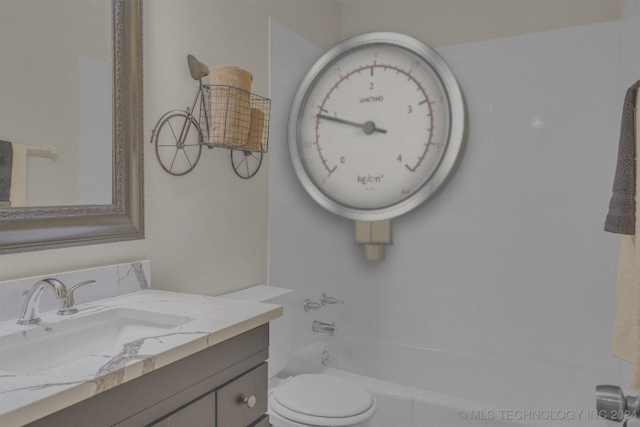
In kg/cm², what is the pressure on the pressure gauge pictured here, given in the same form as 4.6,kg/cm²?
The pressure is 0.9,kg/cm²
